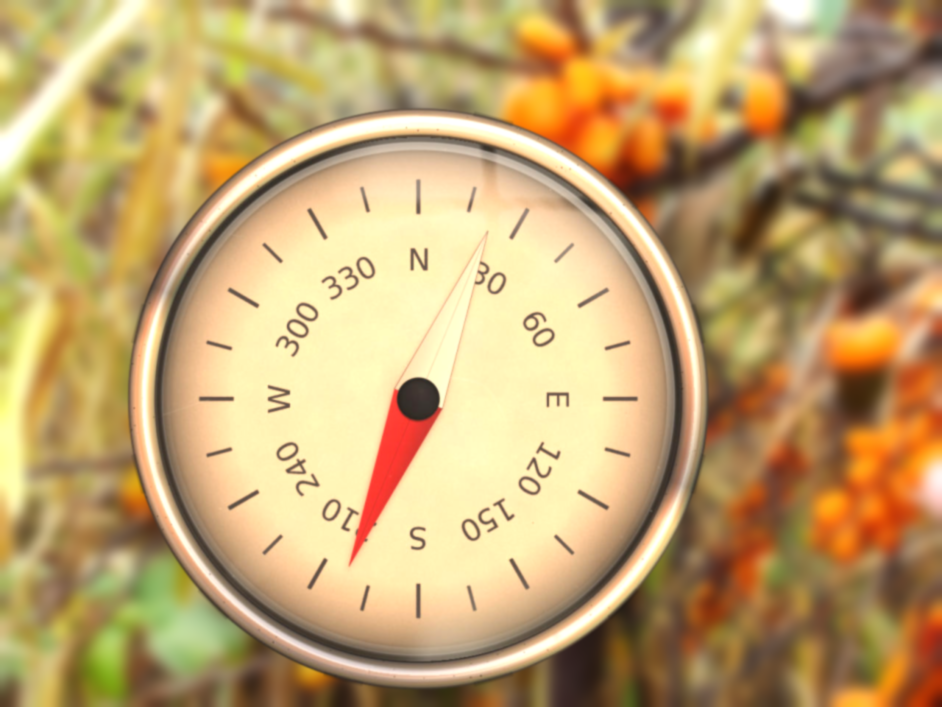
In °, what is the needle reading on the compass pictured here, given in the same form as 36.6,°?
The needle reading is 202.5,°
